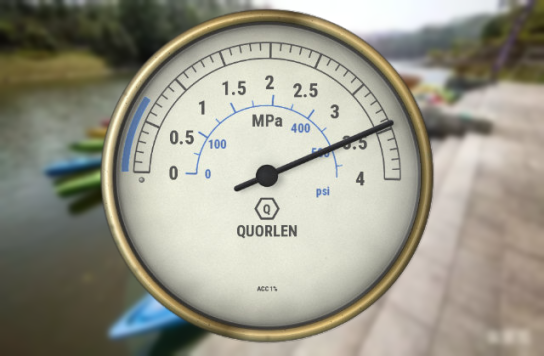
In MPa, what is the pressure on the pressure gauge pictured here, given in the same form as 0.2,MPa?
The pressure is 3.45,MPa
